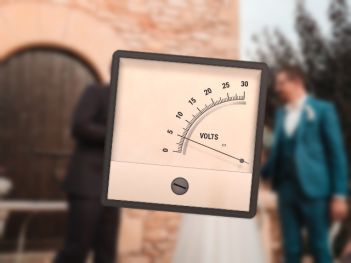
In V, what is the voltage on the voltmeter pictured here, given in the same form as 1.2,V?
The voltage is 5,V
